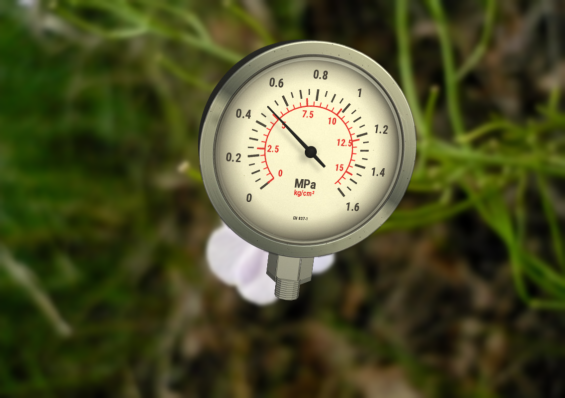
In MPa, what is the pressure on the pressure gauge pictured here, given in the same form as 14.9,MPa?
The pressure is 0.5,MPa
